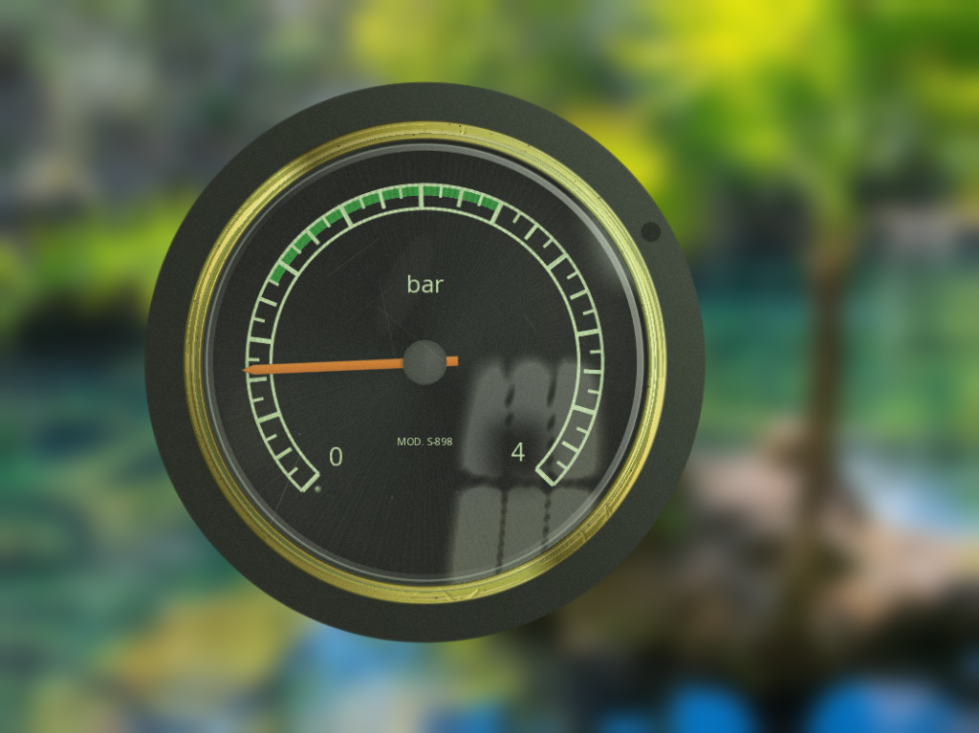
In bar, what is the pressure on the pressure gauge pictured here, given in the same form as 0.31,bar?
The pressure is 0.65,bar
